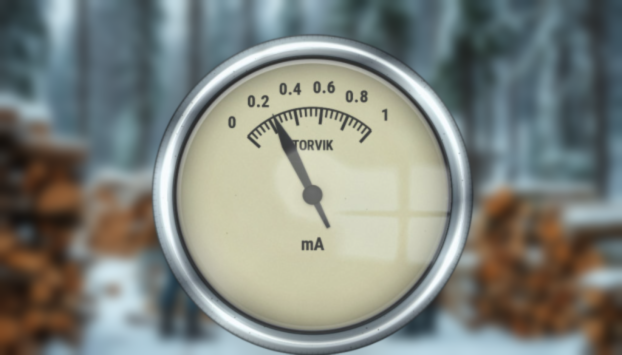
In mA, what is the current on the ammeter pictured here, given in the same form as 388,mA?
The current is 0.24,mA
